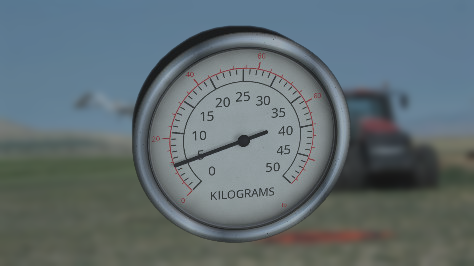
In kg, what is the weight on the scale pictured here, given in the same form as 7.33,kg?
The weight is 5,kg
